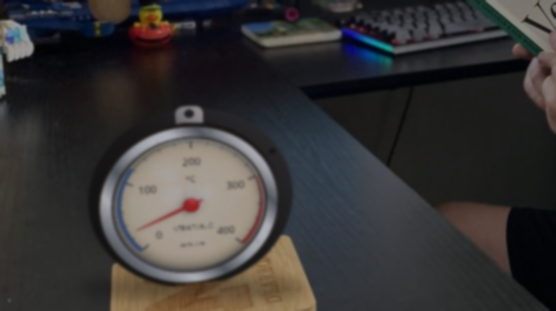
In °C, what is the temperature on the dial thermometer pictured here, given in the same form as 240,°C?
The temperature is 30,°C
